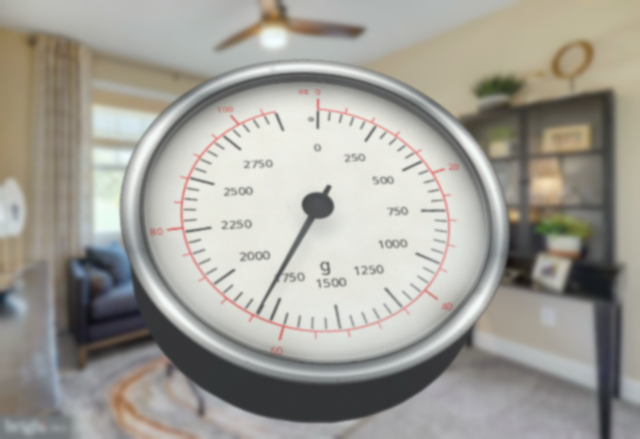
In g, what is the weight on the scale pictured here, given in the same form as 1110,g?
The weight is 1800,g
